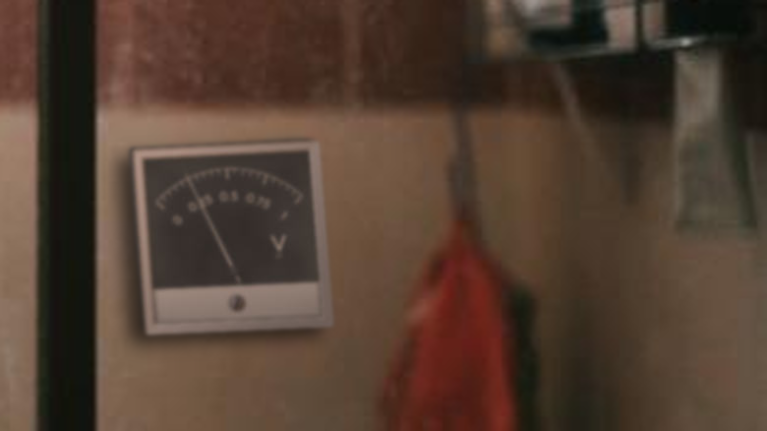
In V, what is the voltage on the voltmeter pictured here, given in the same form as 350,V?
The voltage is 0.25,V
